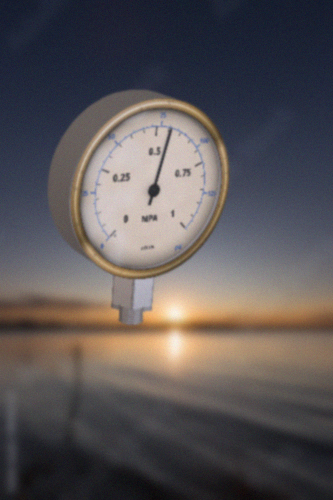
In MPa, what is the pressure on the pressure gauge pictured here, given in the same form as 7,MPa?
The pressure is 0.55,MPa
